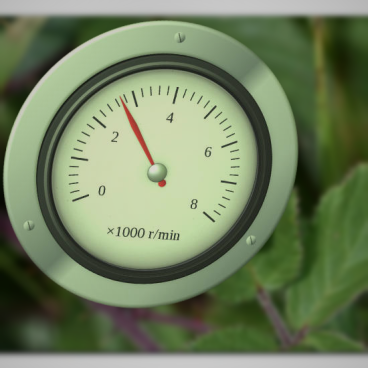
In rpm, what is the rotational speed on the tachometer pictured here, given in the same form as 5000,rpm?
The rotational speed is 2700,rpm
